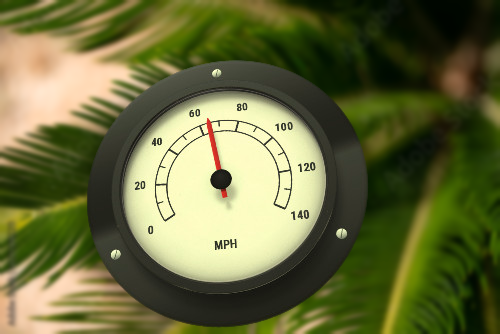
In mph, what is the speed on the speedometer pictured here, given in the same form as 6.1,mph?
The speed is 65,mph
